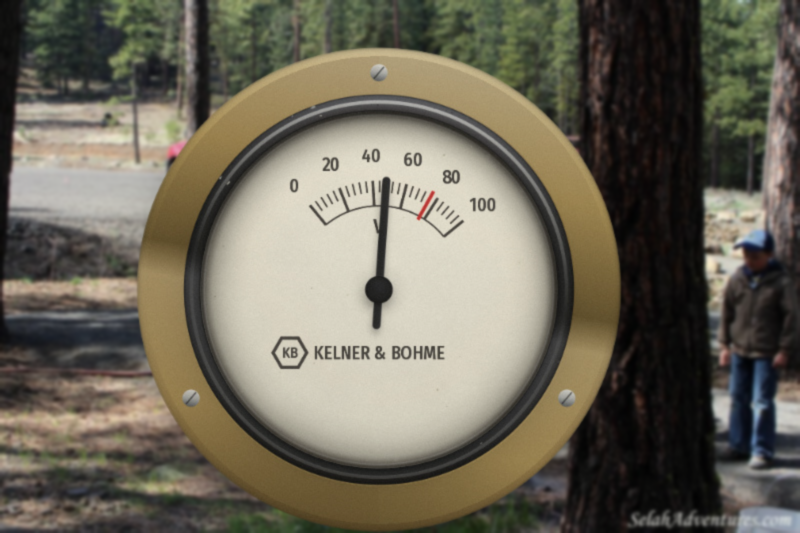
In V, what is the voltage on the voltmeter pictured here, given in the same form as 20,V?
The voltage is 48,V
